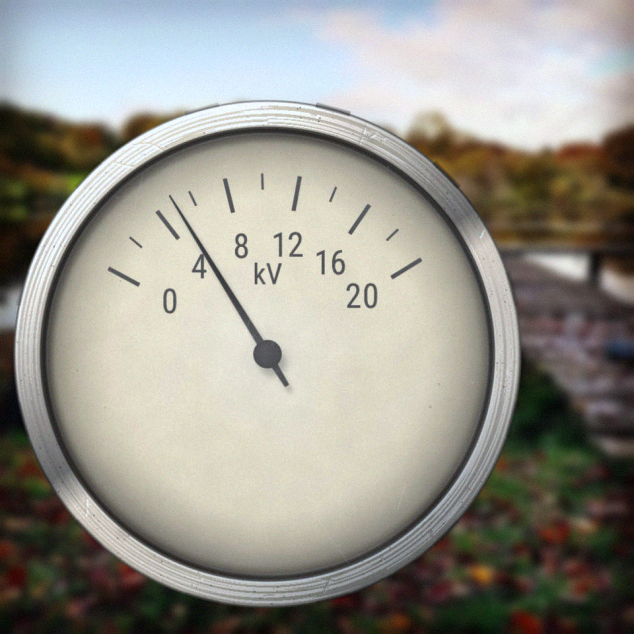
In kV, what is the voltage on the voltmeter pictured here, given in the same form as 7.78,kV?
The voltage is 5,kV
